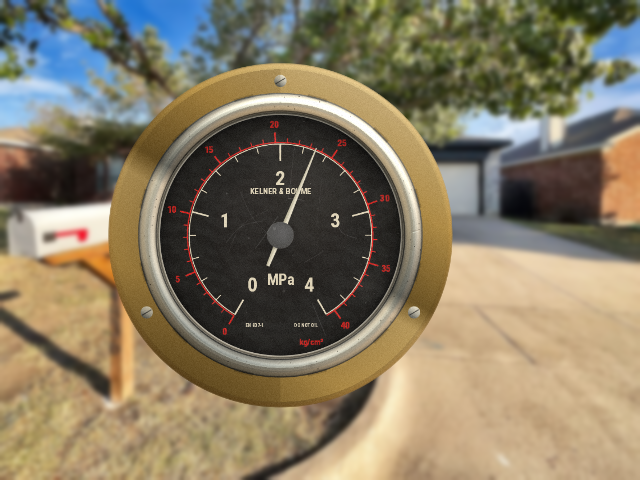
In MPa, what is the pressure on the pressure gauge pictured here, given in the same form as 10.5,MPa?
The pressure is 2.3,MPa
